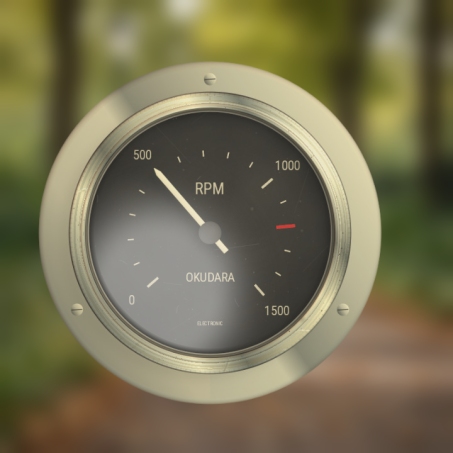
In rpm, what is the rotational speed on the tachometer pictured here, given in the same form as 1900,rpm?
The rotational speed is 500,rpm
